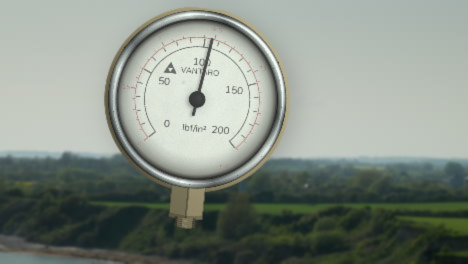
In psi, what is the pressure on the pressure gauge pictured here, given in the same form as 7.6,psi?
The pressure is 105,psi
